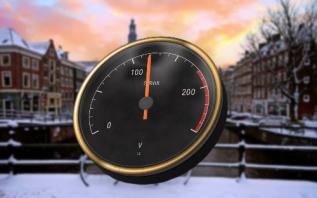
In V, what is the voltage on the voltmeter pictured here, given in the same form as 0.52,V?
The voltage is 120,V
